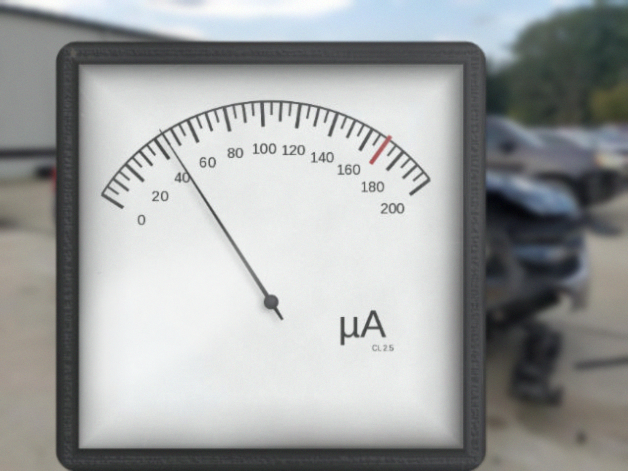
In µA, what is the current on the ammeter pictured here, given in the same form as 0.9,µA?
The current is 45,µA
